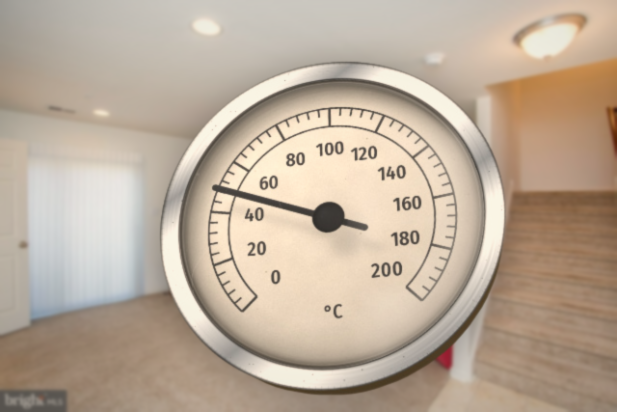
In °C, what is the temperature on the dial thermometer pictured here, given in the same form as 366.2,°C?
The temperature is 48,°C
